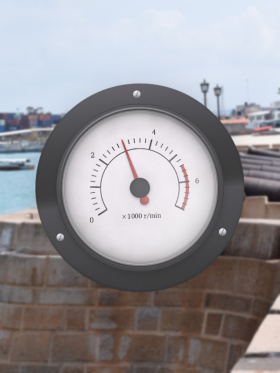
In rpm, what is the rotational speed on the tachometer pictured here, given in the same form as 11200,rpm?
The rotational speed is 3000,rpm
